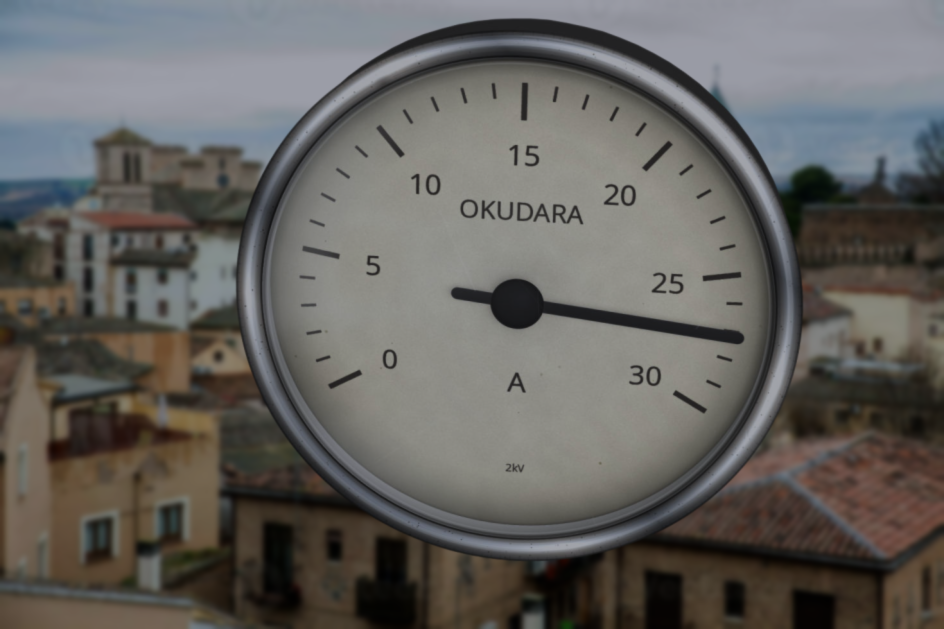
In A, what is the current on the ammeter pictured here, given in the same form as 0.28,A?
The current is 27,A
